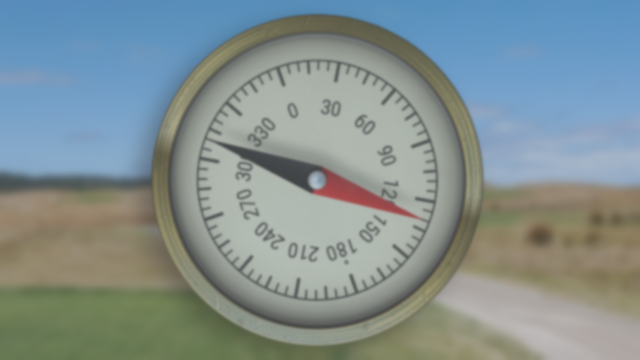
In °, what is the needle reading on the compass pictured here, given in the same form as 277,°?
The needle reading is 130,°
